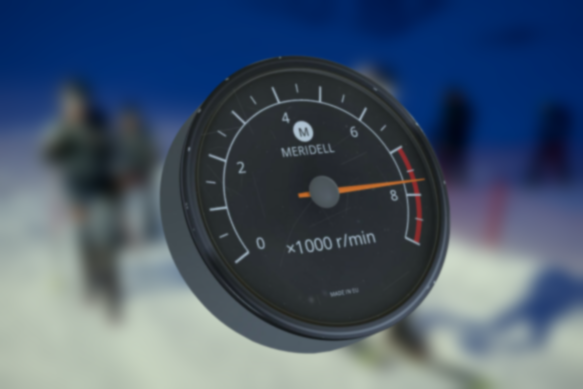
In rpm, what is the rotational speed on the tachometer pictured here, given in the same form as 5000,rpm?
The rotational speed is 7750,rpm
